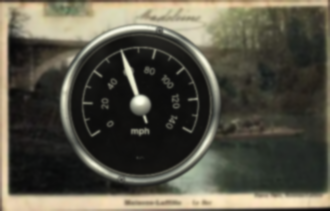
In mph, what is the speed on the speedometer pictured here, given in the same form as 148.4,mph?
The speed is 60,mph
